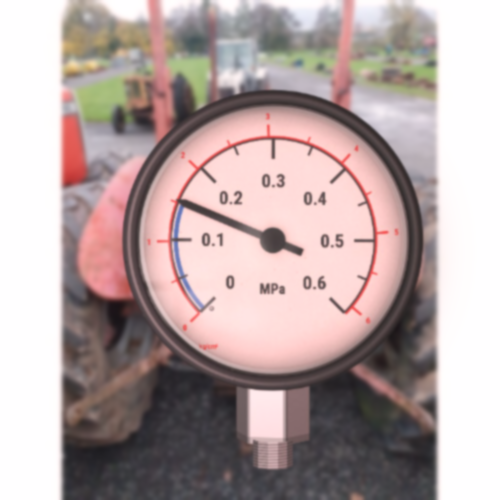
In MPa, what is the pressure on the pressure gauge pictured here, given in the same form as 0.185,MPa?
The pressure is 0.15,MPa
